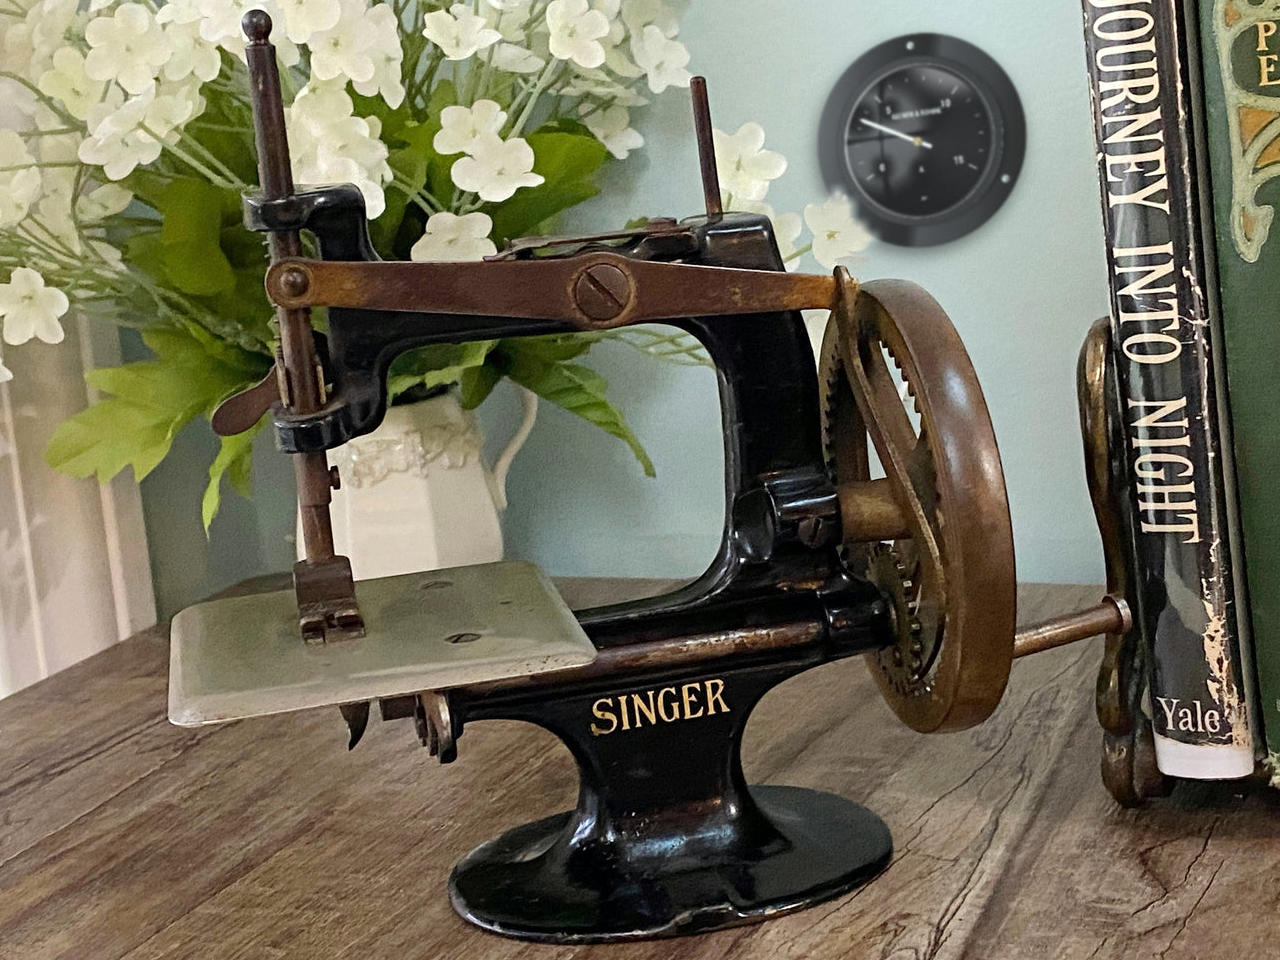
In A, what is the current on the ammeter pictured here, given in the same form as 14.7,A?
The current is 3.5,A
